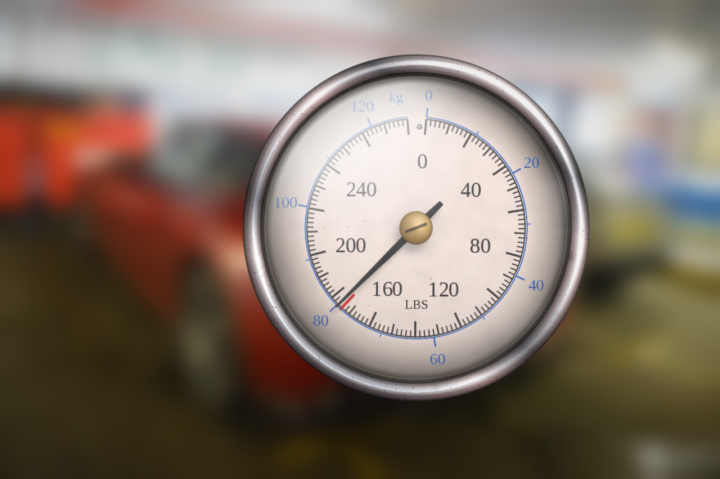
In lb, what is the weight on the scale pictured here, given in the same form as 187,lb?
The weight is 176,lb
